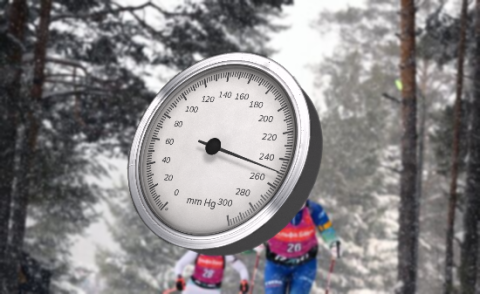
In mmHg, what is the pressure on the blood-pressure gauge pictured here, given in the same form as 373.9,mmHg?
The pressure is 250,mmHg
